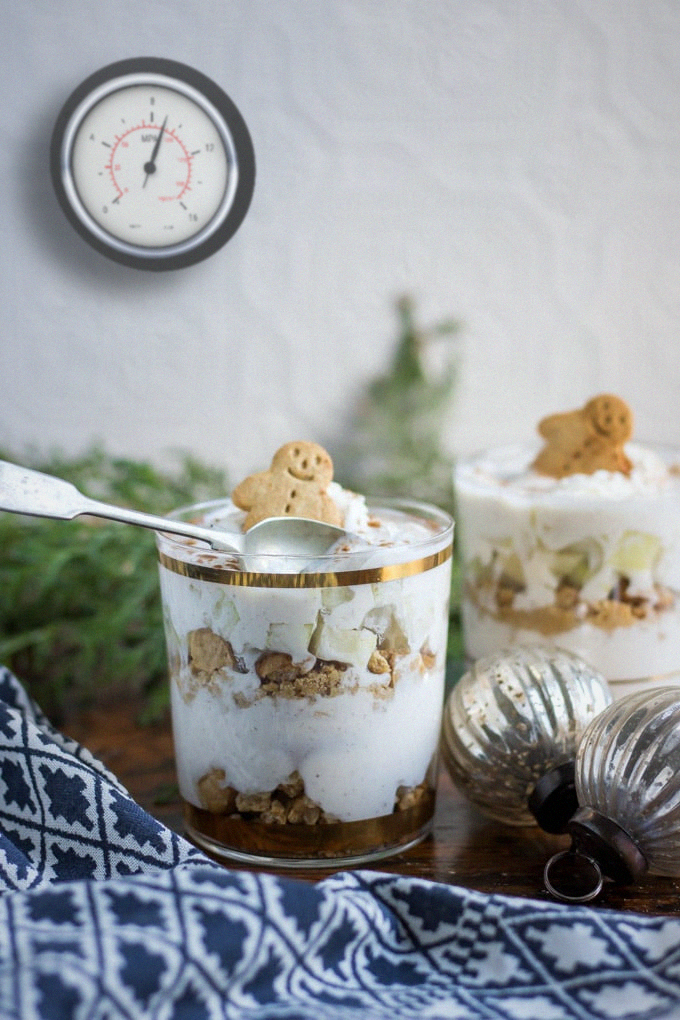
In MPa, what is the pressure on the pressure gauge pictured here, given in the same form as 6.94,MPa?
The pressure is 9,MPa
